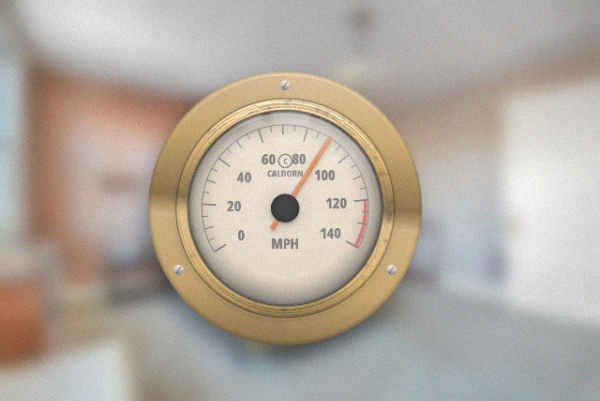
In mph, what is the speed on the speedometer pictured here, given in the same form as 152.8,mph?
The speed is 90,mph
